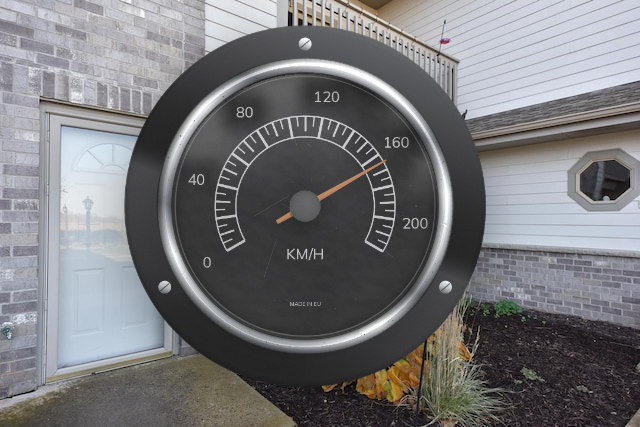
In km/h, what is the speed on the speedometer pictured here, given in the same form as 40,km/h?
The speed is 165,km/h
